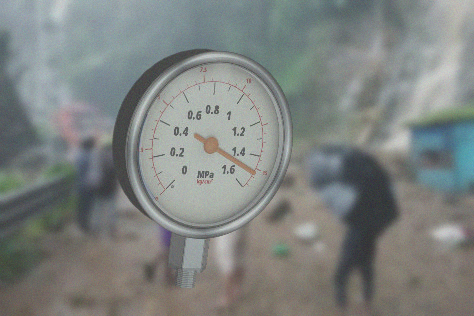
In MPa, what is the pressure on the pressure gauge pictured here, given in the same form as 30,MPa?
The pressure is 1.5,MPa
